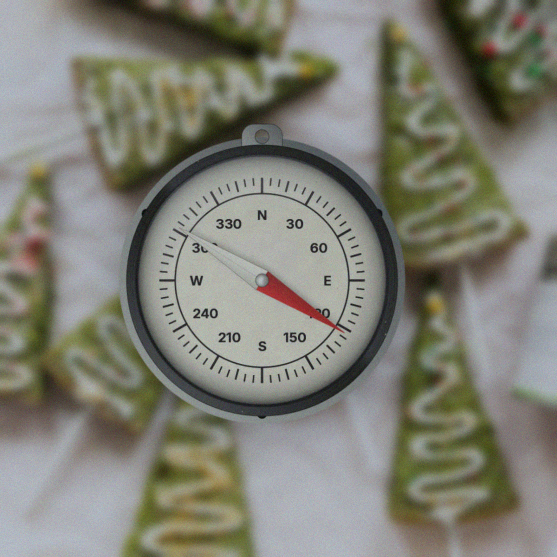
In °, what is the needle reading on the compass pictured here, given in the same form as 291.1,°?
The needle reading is 122.5,°
